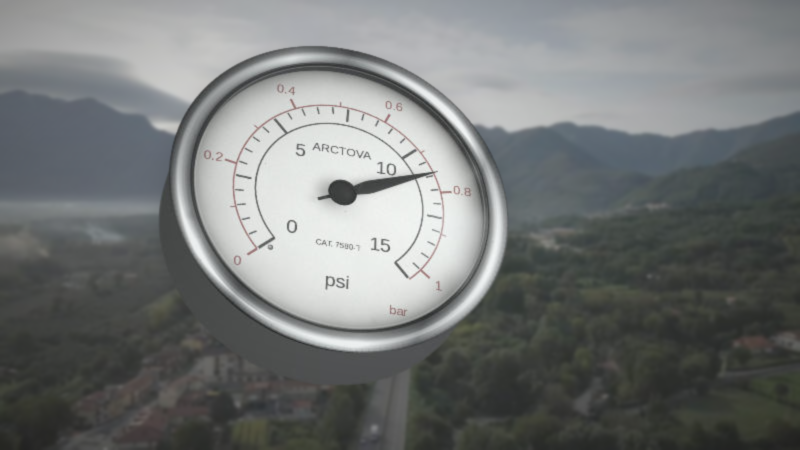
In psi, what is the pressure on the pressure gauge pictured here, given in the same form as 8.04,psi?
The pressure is 11,psi
